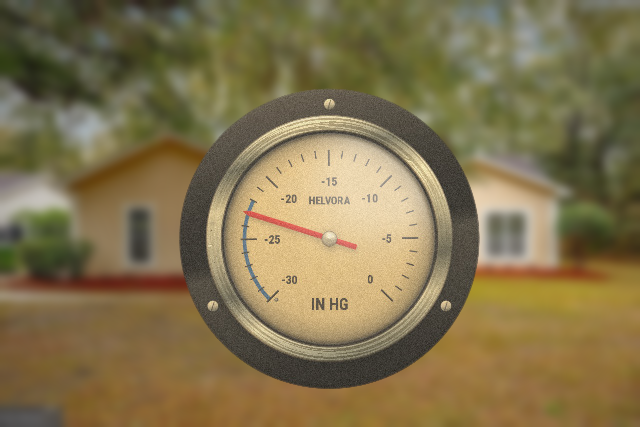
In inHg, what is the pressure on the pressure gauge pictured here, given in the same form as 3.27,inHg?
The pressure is -23,inHg
